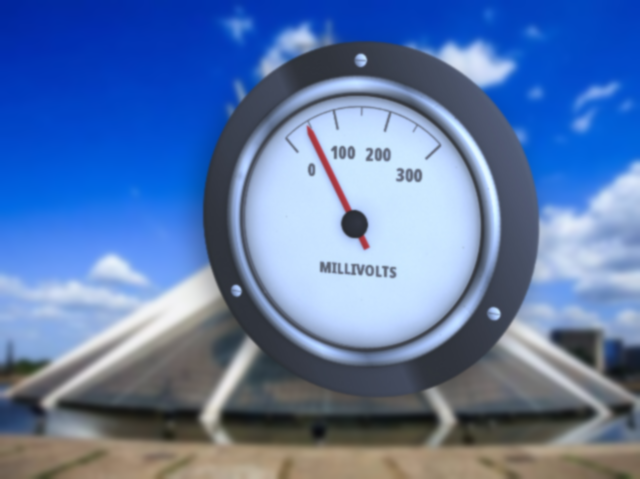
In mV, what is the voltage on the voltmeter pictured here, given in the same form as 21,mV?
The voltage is 50,mV
